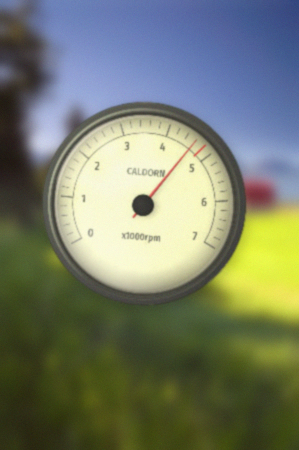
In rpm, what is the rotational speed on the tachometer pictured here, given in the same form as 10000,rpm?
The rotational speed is 4600,rpm
